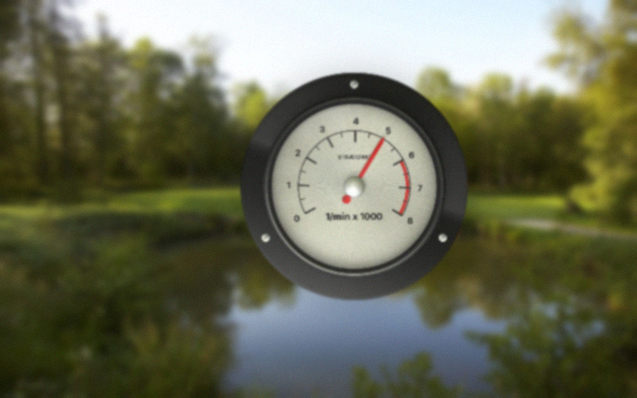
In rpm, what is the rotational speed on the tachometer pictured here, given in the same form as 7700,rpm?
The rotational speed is 5000,rpm
